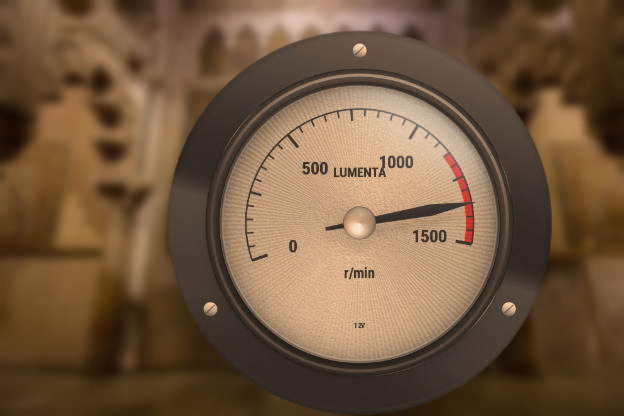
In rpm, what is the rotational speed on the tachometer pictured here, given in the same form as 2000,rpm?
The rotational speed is 1350,rpm
